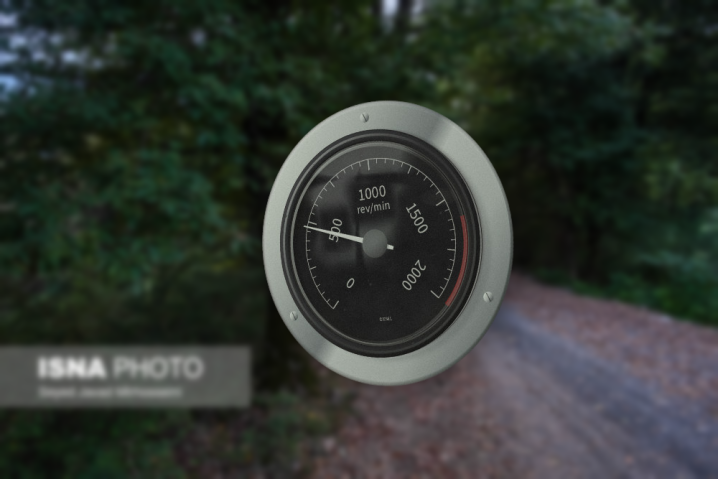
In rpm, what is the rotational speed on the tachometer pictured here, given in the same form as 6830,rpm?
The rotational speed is 475,rpm
